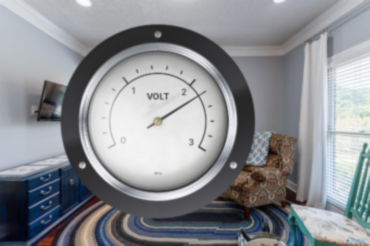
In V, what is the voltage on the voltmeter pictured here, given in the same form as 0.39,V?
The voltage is 2.2,V
